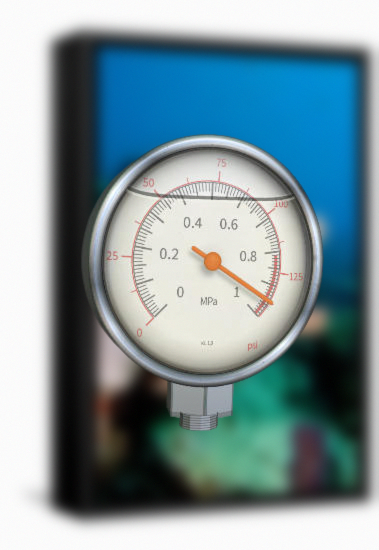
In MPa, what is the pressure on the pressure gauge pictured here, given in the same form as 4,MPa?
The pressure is 0.95,MPa
